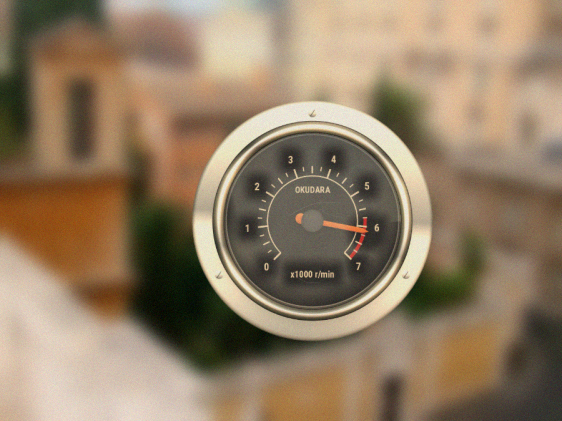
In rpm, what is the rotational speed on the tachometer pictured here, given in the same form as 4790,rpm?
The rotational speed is 6125,rpm
